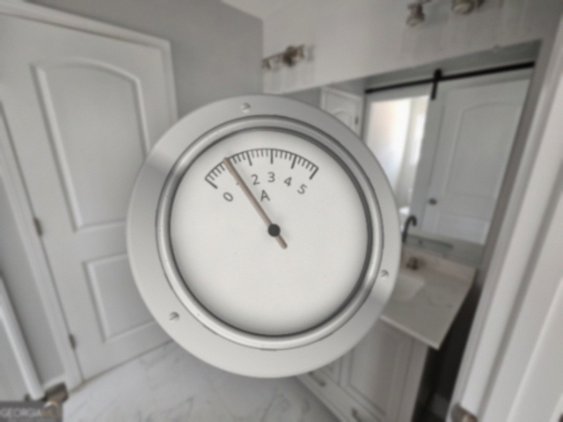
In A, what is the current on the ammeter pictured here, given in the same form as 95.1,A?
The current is 1,A
